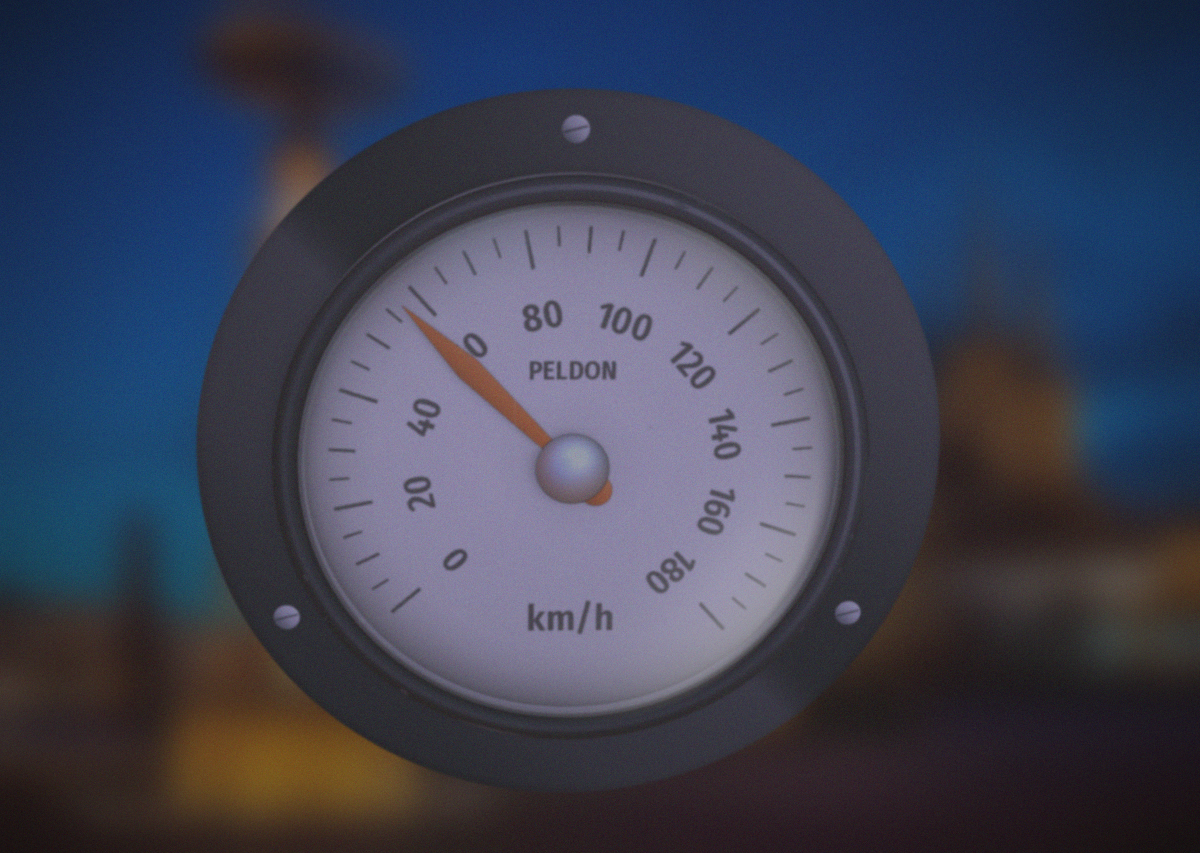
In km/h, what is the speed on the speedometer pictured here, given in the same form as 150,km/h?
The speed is 57.5,km/h
